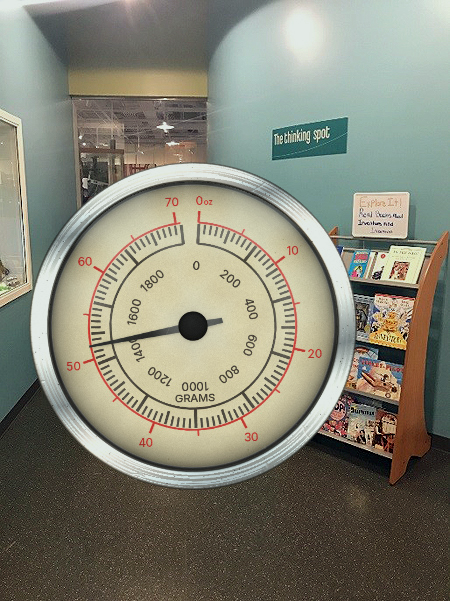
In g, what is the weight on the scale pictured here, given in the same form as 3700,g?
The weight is 1460,g
